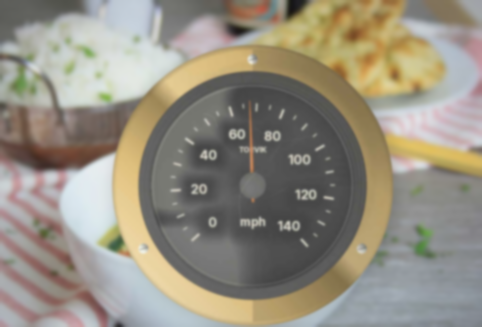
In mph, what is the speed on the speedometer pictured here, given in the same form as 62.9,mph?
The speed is 67.5,mph
